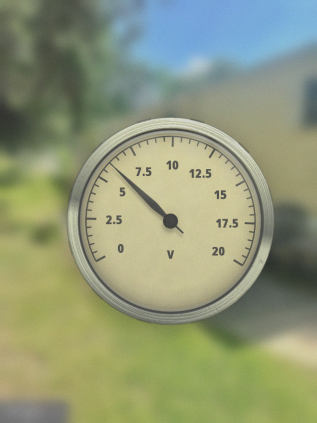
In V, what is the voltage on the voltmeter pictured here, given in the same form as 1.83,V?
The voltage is 6,V
